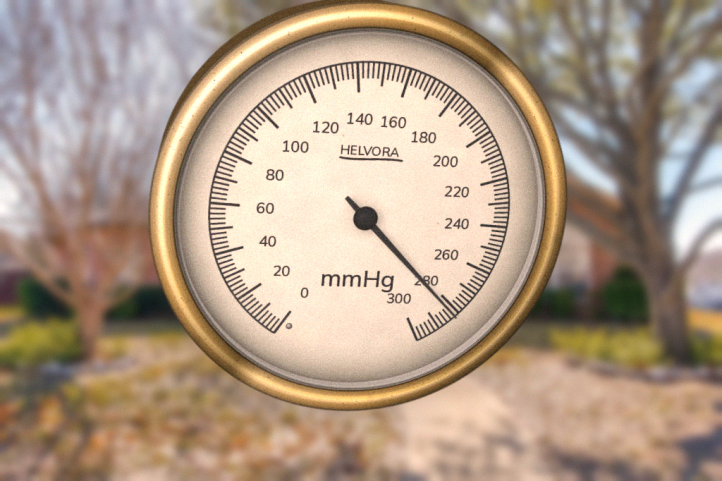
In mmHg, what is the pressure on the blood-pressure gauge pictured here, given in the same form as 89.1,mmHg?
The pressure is 282,mmHg
